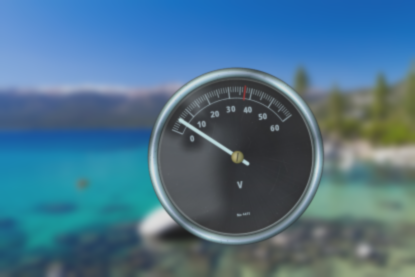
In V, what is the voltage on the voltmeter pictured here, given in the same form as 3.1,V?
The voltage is 5,V
